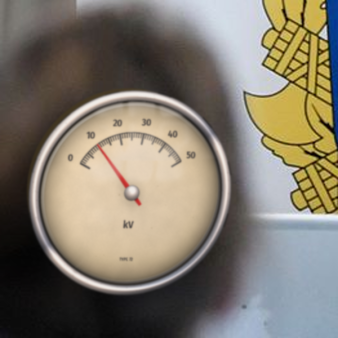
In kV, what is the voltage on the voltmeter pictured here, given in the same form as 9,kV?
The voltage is 10,kV
